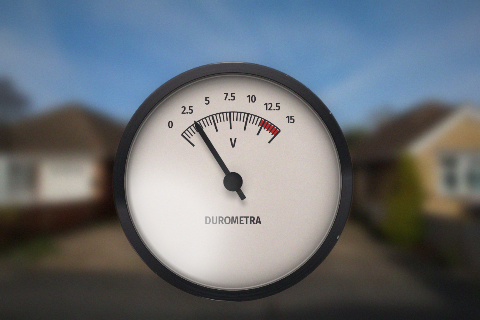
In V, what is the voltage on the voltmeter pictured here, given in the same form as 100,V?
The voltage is 2.5,V
